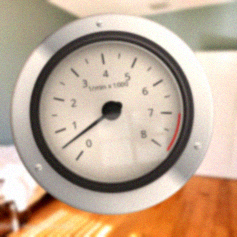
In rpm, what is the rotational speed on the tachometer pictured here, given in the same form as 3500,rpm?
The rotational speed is 500,rpm
